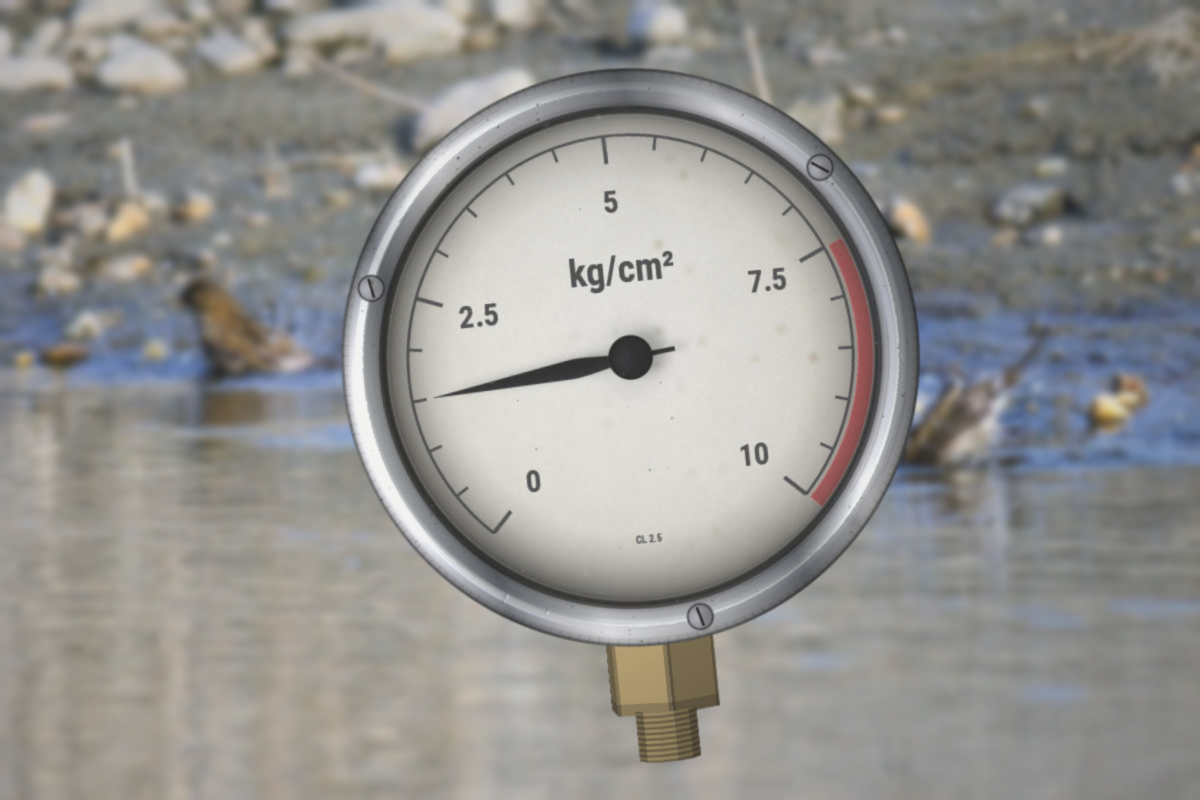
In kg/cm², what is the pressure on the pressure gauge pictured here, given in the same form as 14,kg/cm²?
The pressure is 1.5,kg/cm²
